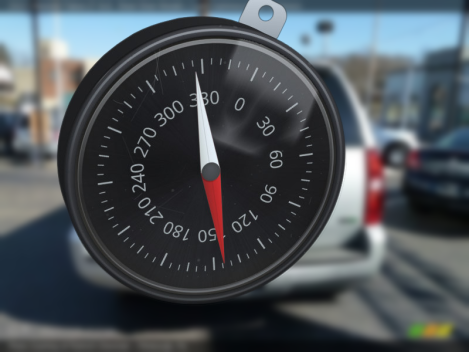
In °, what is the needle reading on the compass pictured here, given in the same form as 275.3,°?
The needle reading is 145,°
